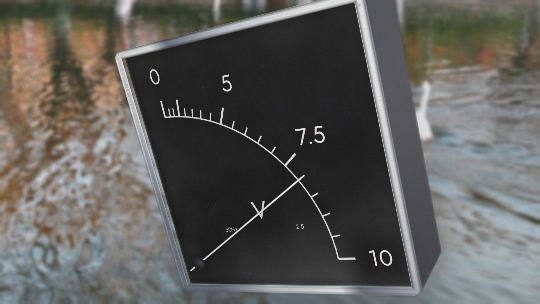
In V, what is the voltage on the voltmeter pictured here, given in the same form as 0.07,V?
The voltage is 8,V
